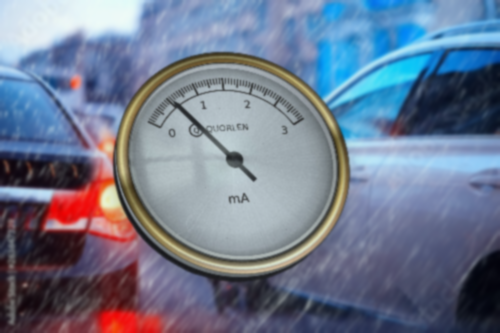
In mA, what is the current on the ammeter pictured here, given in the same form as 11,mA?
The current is 0.5,mA
